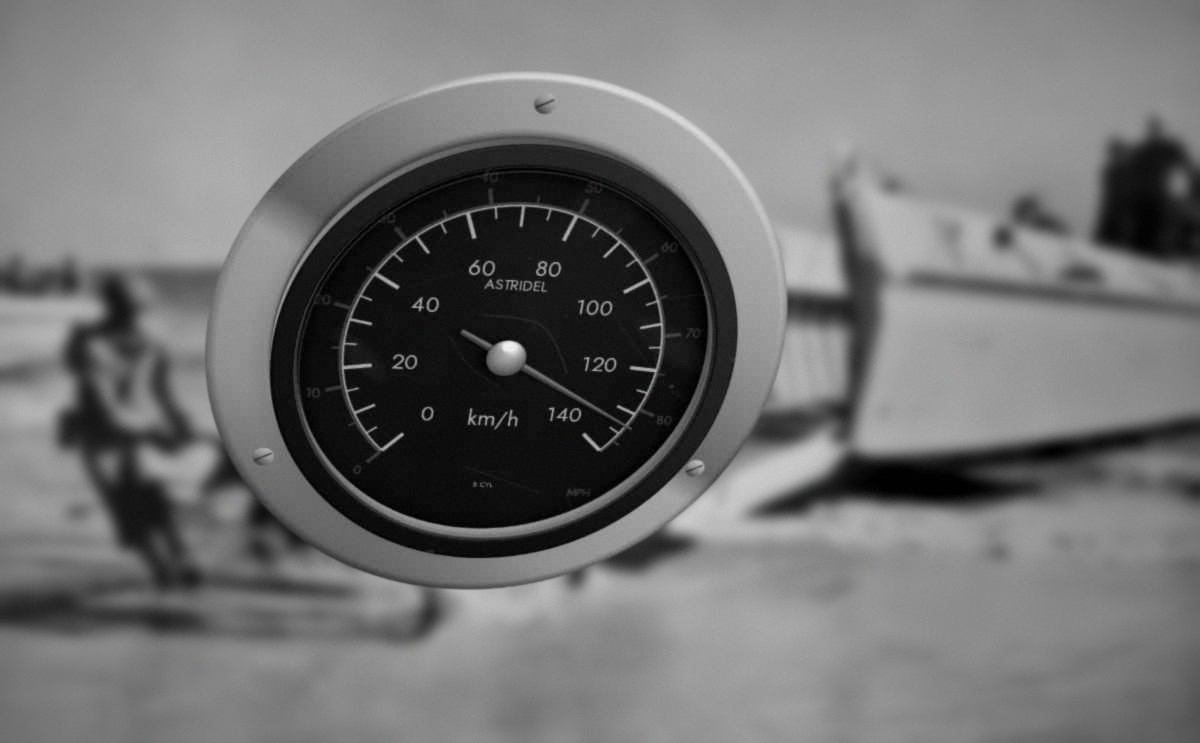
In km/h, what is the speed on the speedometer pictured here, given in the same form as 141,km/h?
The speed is 132.5,km/h
